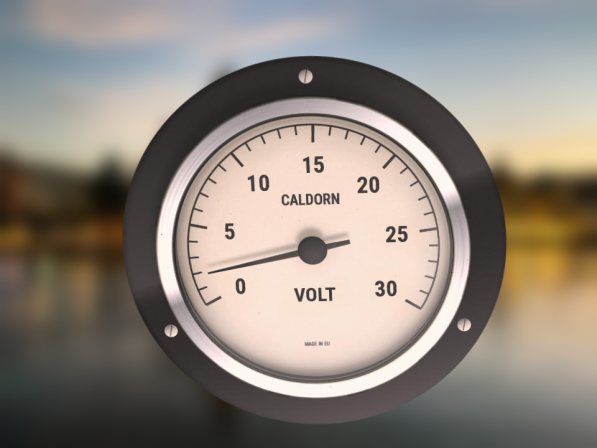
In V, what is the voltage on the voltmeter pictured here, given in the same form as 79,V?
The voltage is 2,V
